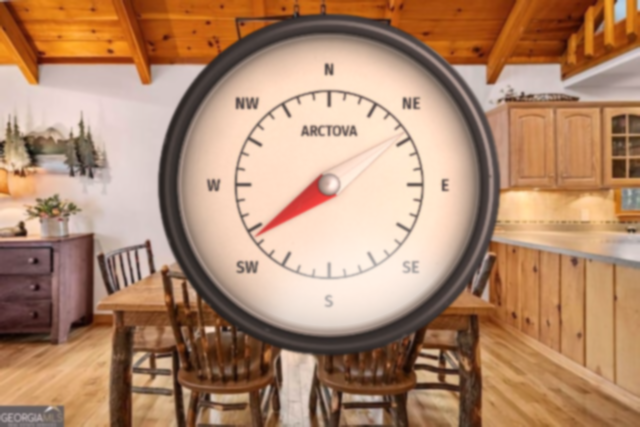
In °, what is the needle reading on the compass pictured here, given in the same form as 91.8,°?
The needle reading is 235,°
